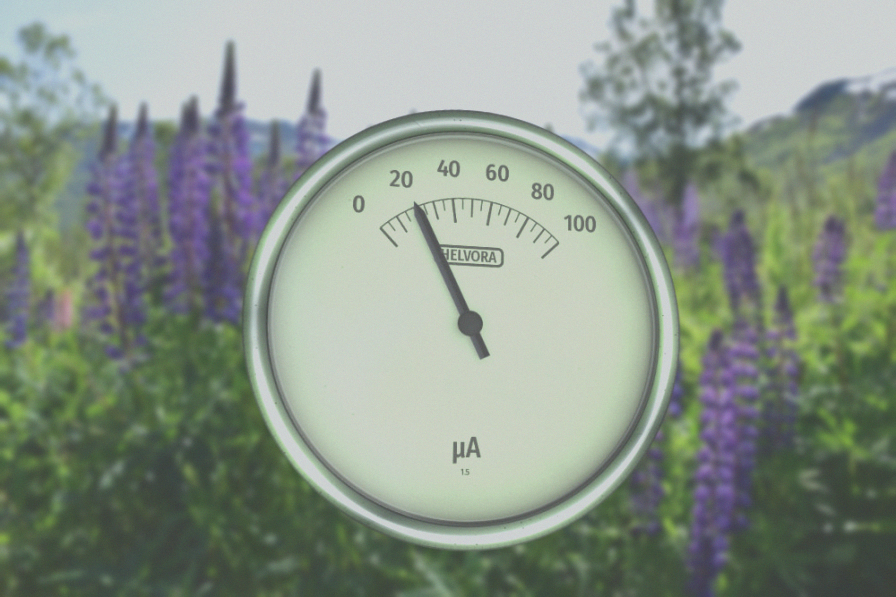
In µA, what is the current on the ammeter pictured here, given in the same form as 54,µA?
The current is 20,µA
